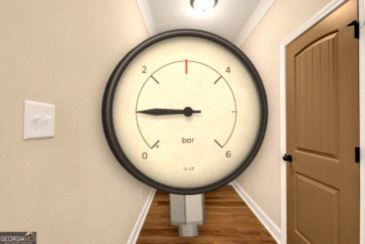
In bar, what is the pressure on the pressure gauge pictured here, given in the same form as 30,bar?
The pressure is 1,bar
